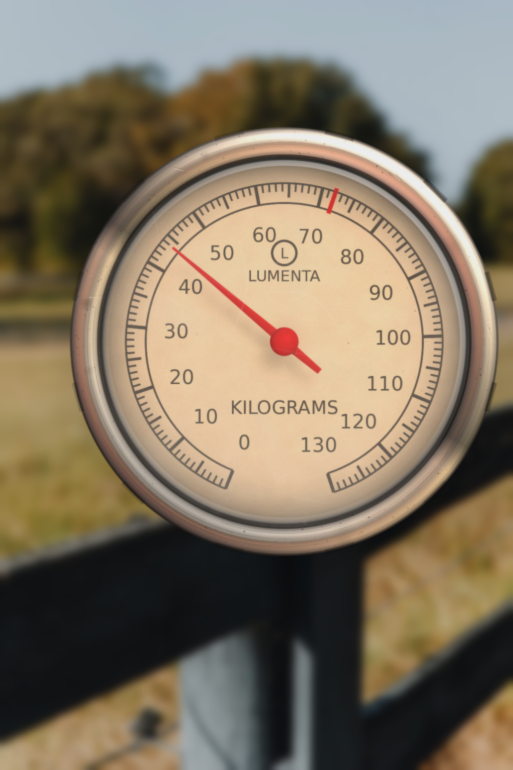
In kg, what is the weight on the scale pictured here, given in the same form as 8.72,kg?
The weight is 44,kg
